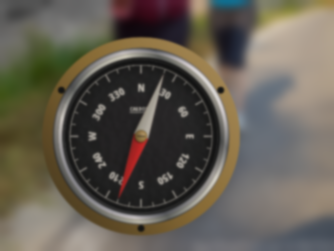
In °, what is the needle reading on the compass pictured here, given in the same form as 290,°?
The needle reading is 200,°
